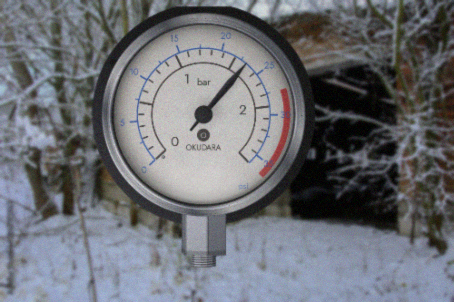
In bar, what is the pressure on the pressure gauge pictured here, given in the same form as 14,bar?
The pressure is 1.6,bar
